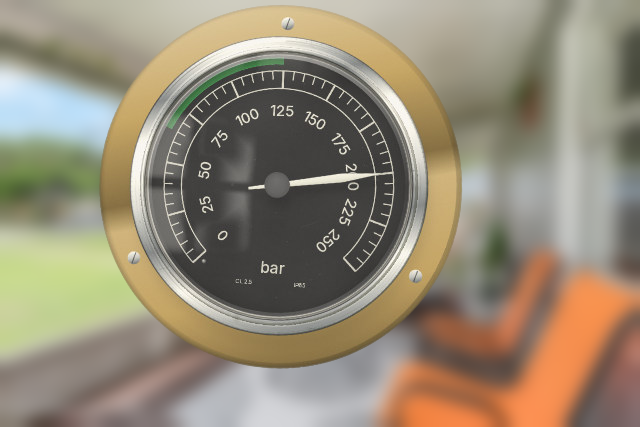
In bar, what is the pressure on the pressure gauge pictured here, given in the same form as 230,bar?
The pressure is 200,bar
